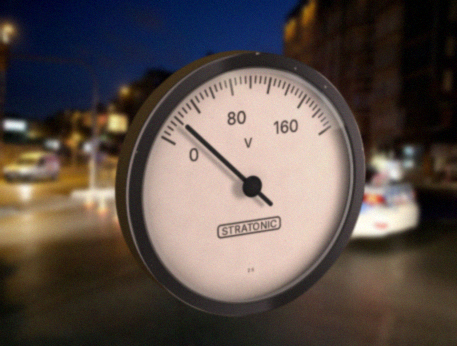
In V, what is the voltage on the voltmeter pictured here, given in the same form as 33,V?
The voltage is 20,V
